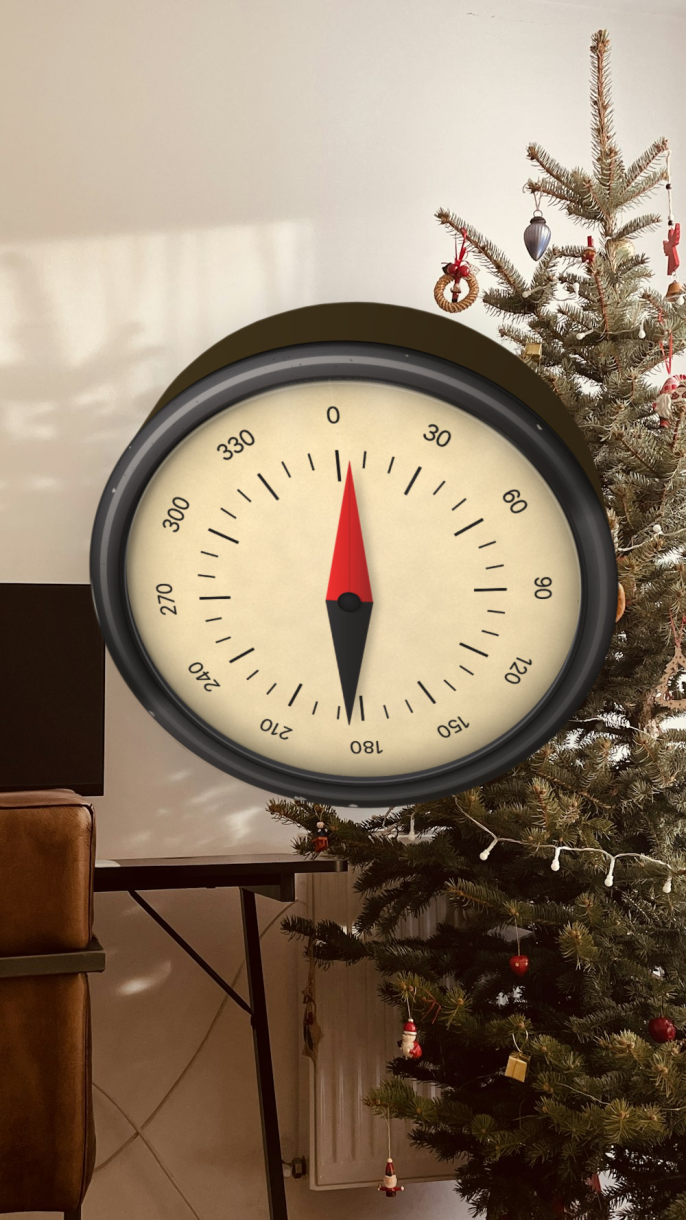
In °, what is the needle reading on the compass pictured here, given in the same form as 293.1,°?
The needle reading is 5,°
